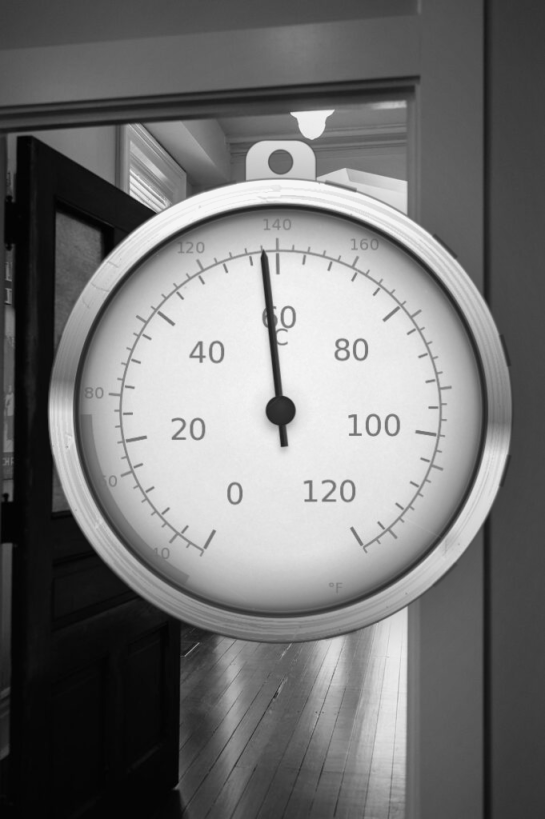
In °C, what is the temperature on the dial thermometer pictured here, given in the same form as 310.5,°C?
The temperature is 58,°C
